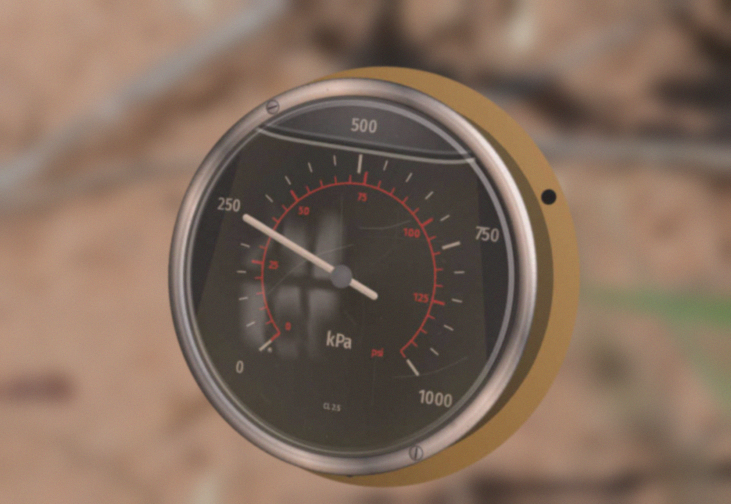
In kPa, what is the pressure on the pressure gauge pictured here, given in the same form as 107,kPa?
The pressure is 250,kPa
